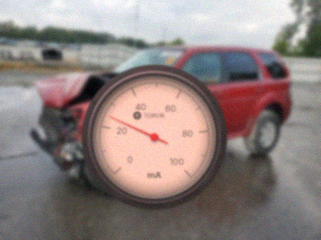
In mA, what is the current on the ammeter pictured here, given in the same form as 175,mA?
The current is 25,mA
